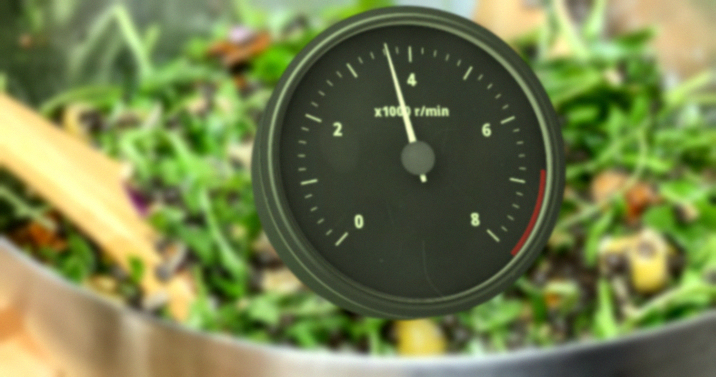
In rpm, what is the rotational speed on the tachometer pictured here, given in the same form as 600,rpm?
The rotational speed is 3600,rpm
